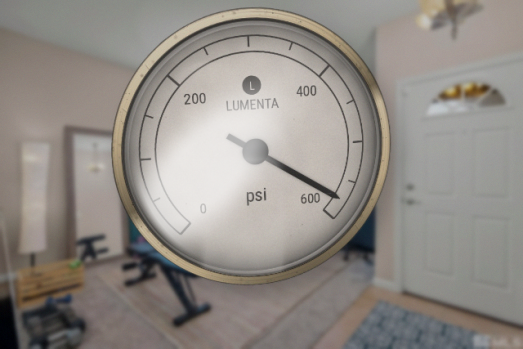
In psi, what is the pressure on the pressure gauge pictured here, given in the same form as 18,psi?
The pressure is 575,psi
